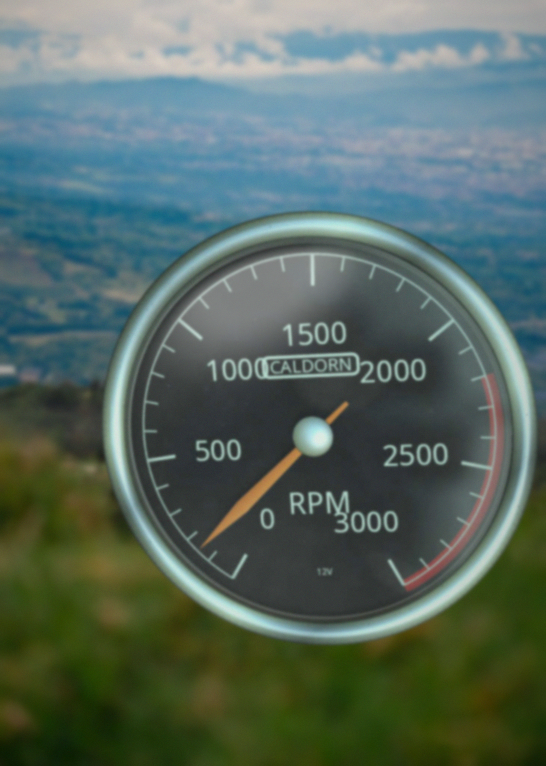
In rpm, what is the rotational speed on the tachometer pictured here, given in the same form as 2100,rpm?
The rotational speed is 150,rpm
